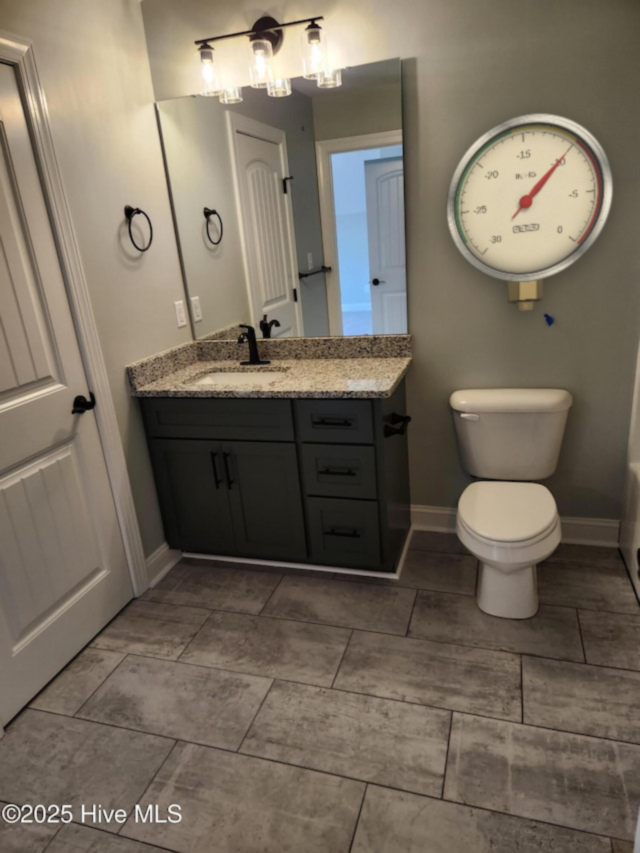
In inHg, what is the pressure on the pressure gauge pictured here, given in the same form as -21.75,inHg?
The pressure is -10,inHg
